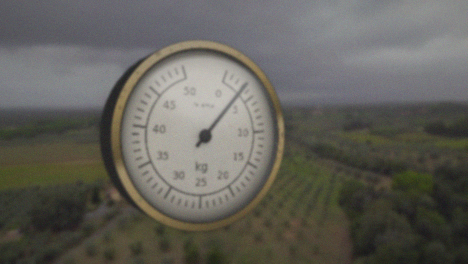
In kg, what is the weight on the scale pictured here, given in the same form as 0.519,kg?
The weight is 3,kg
